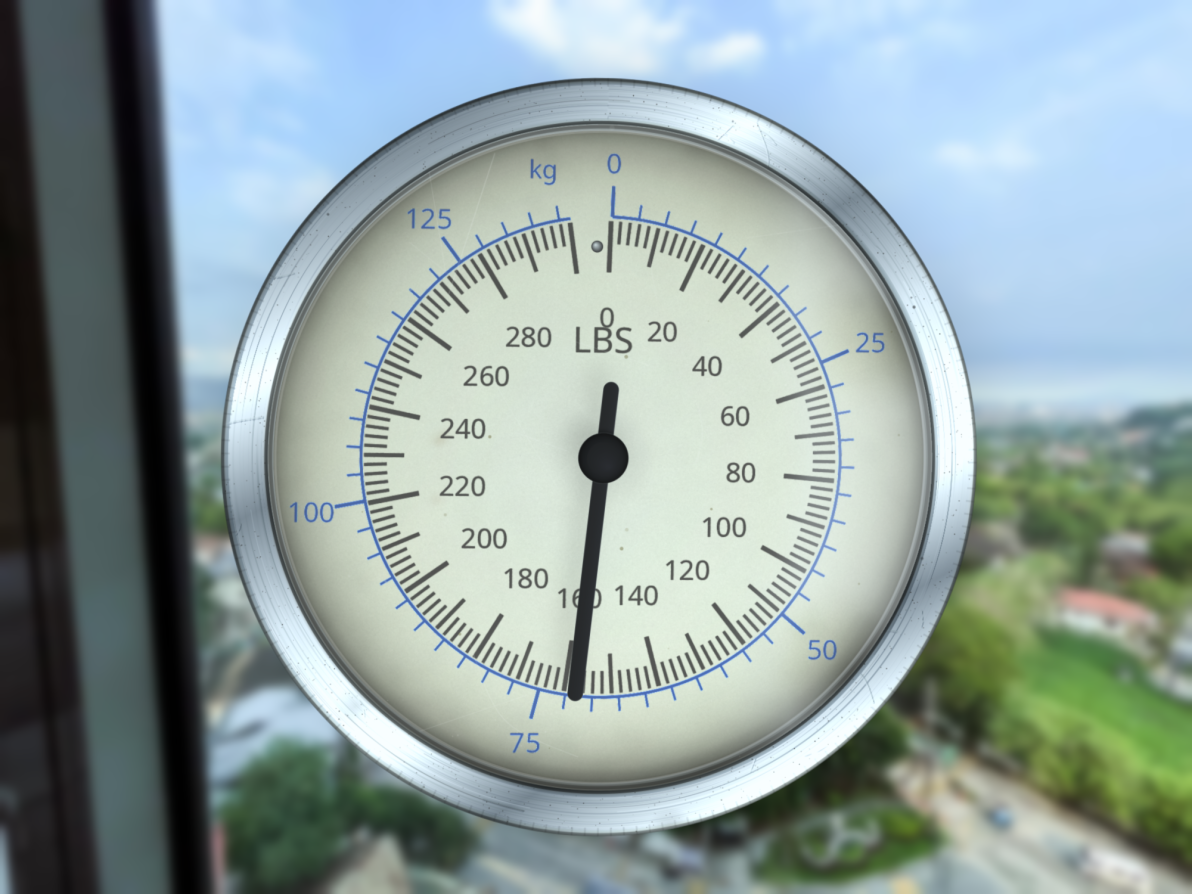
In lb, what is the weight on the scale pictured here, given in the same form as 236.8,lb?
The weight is 158,lb
